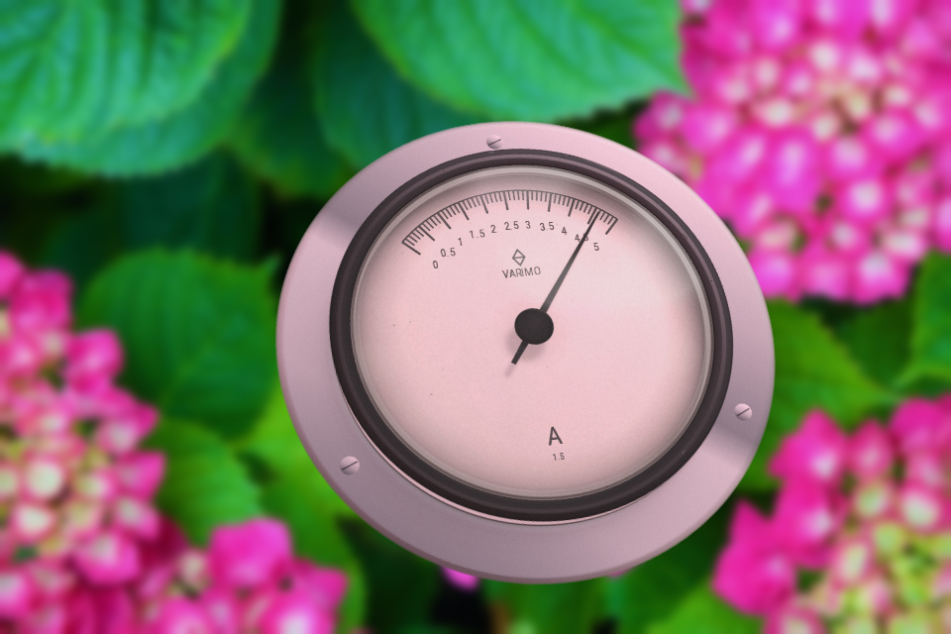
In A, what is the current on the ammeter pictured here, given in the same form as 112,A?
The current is 4.6,A
